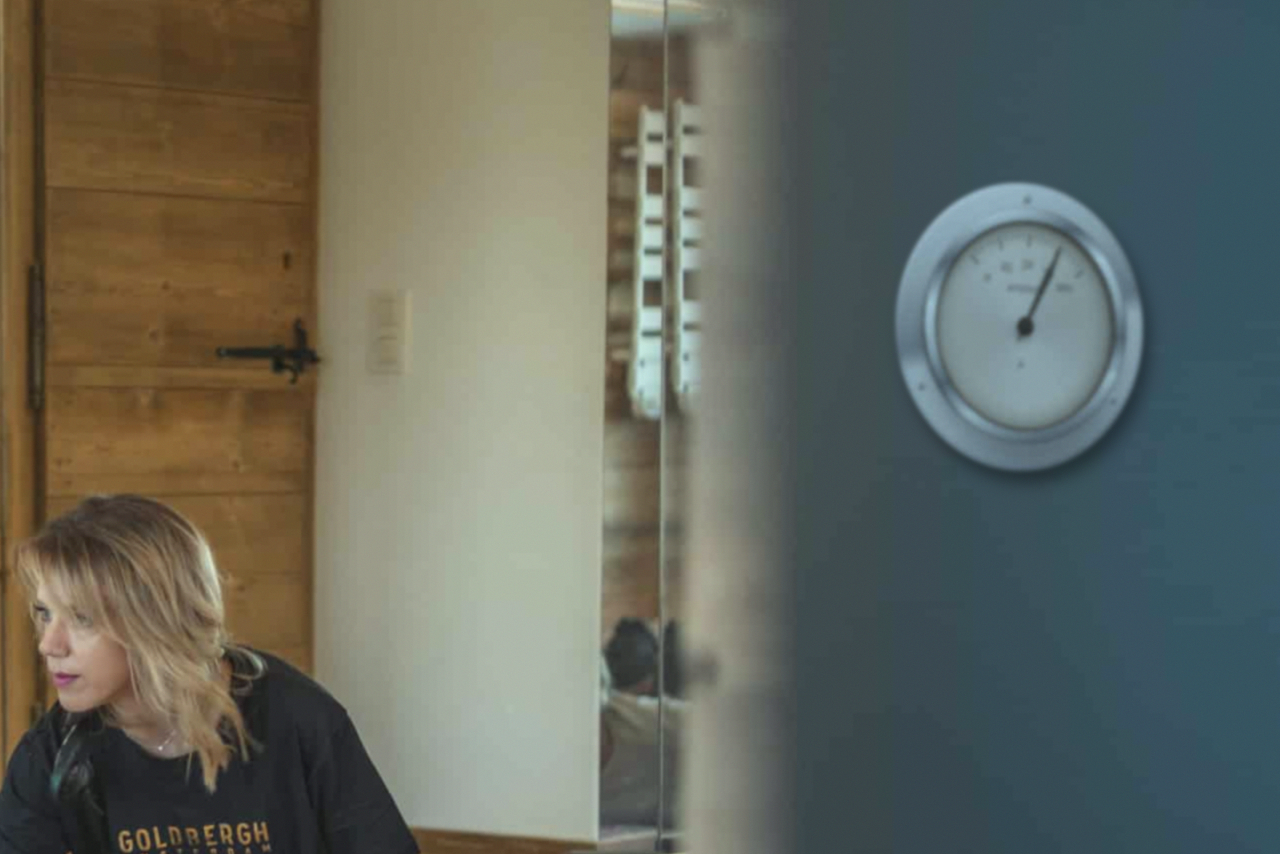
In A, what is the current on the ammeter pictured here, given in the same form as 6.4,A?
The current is 75,A
